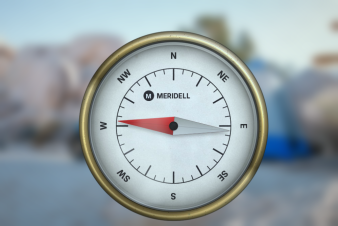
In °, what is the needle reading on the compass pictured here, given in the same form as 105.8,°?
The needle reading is 275,°
